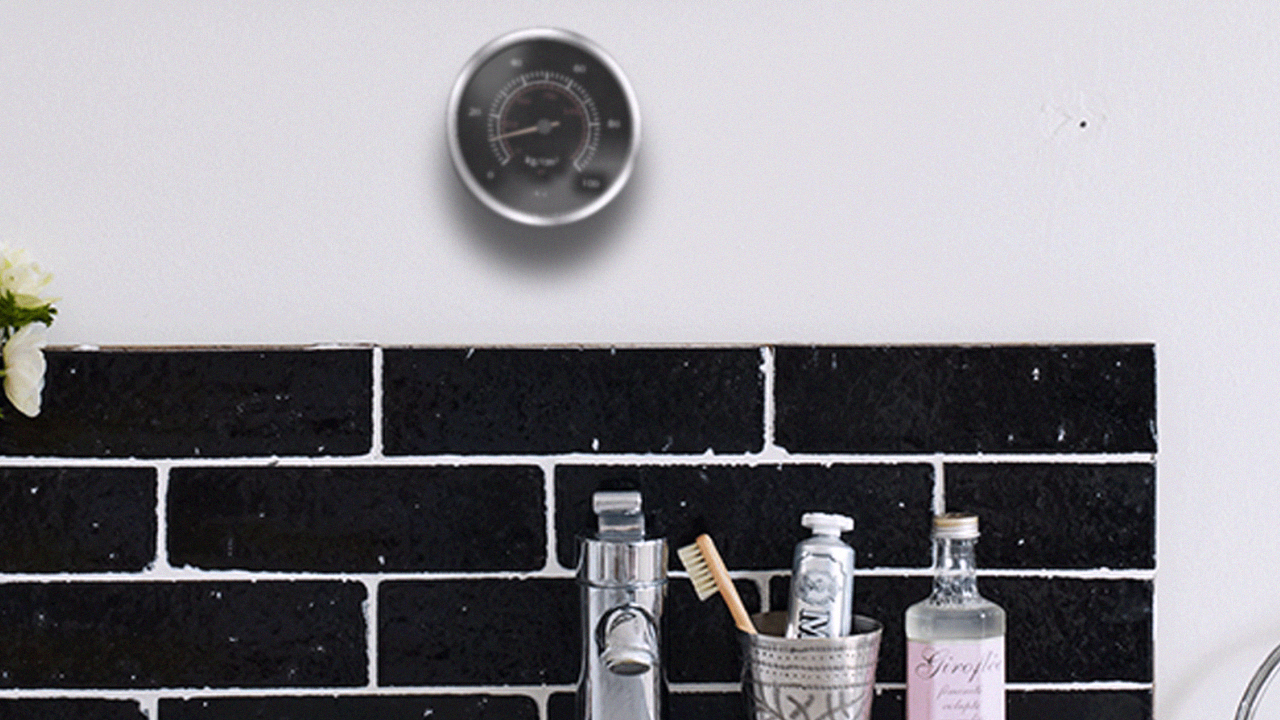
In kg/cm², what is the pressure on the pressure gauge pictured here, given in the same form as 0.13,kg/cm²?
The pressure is 10,kg/cm²
